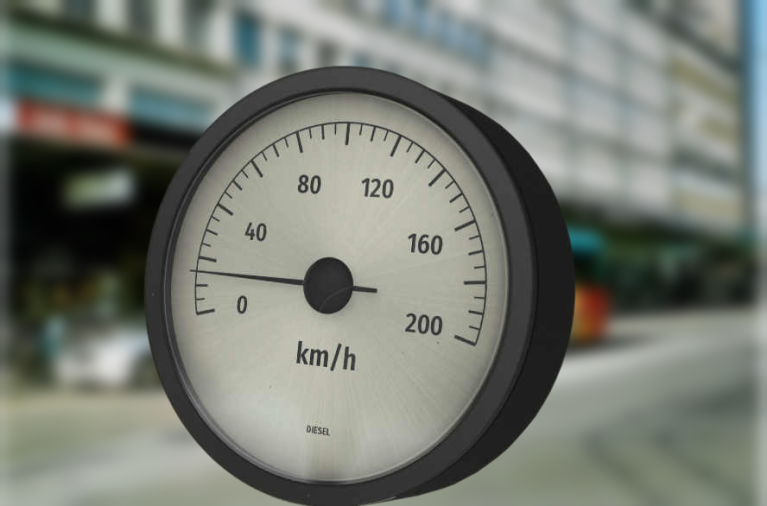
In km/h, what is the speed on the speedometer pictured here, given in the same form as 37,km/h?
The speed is 15,km/h
